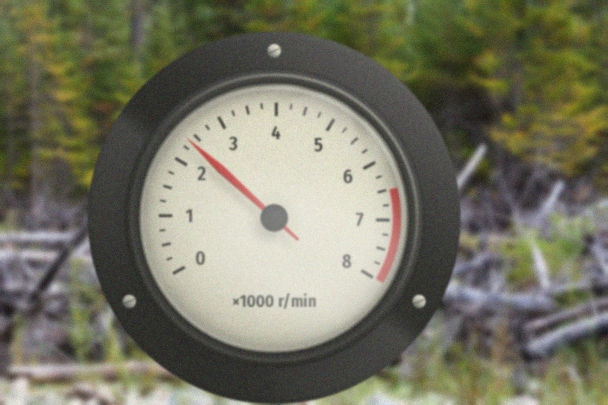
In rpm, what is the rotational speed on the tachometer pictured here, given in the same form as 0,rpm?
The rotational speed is 2375,rpm
